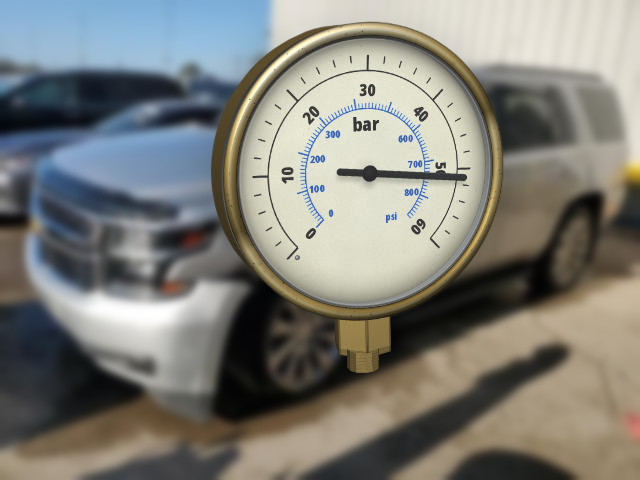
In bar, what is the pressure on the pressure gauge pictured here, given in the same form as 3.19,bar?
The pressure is 51,bar
